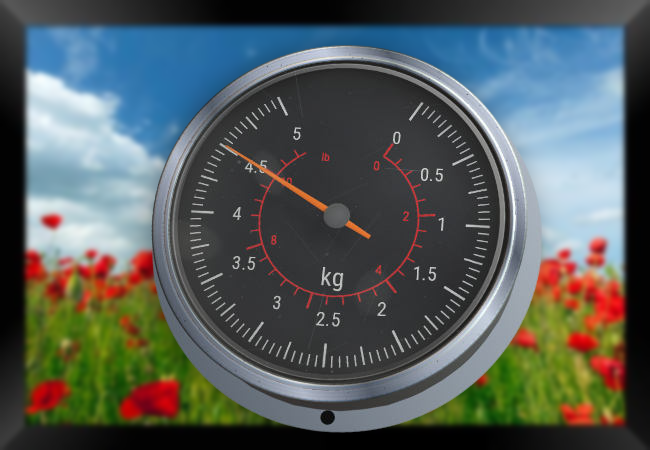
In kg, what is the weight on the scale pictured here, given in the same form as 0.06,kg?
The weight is 4.5,kg
